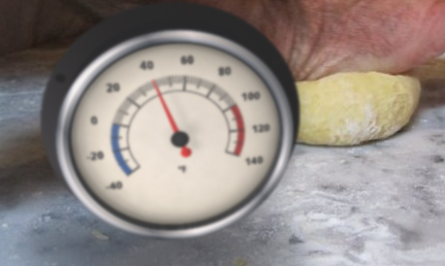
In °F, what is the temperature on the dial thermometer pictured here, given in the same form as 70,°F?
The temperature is 40,°F
